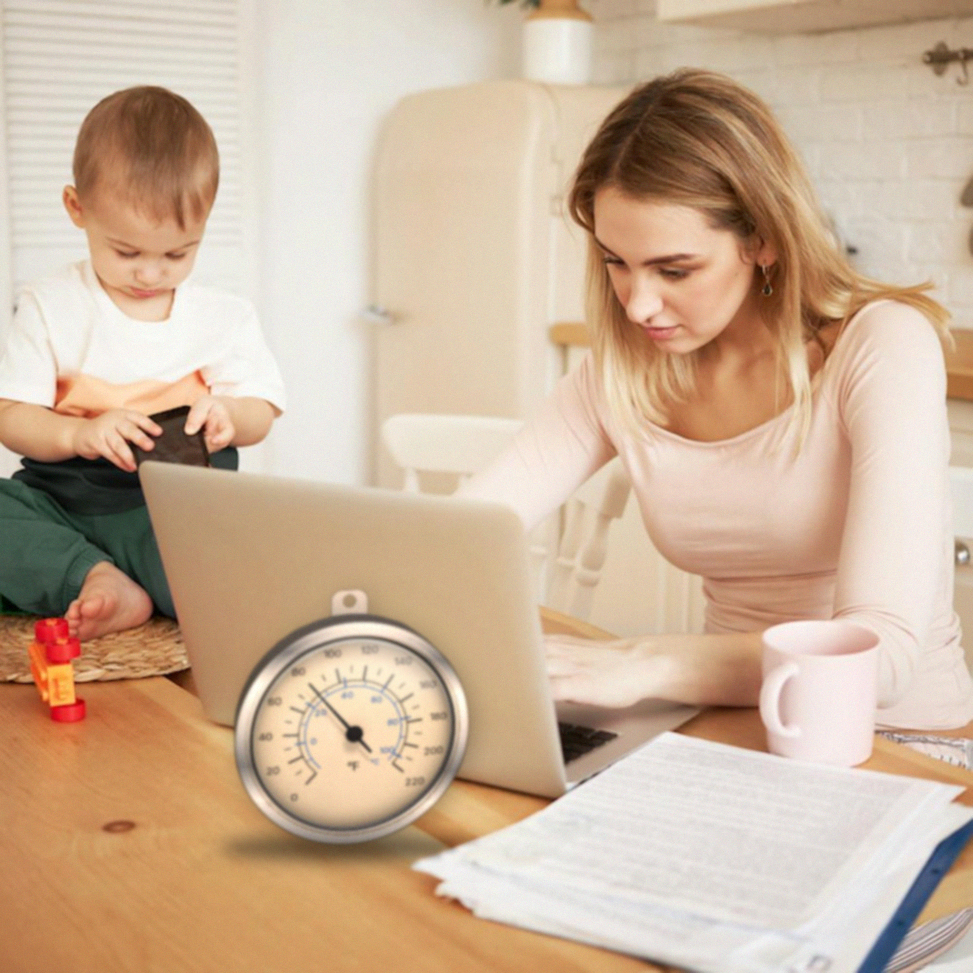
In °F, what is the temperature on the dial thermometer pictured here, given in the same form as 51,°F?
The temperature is 80,°F
